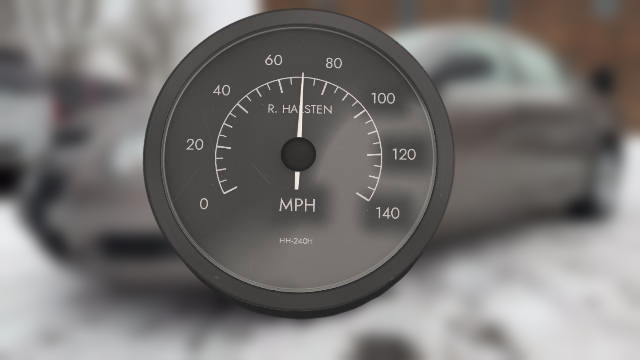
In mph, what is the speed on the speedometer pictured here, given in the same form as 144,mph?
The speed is 70,mph
